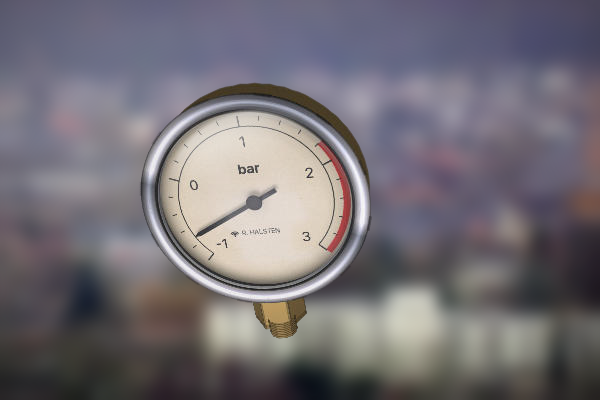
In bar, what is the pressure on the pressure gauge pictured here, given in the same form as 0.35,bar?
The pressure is -0.7,bar
